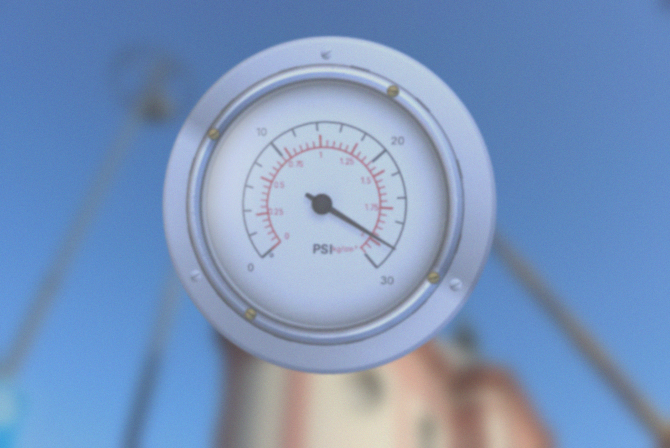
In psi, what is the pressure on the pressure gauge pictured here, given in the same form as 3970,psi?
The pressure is 28,psi
